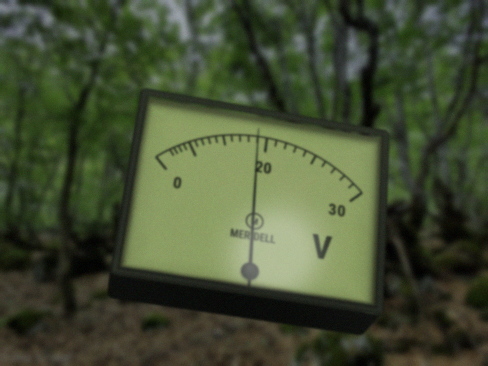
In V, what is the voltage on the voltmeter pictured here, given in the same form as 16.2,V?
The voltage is 19,V
